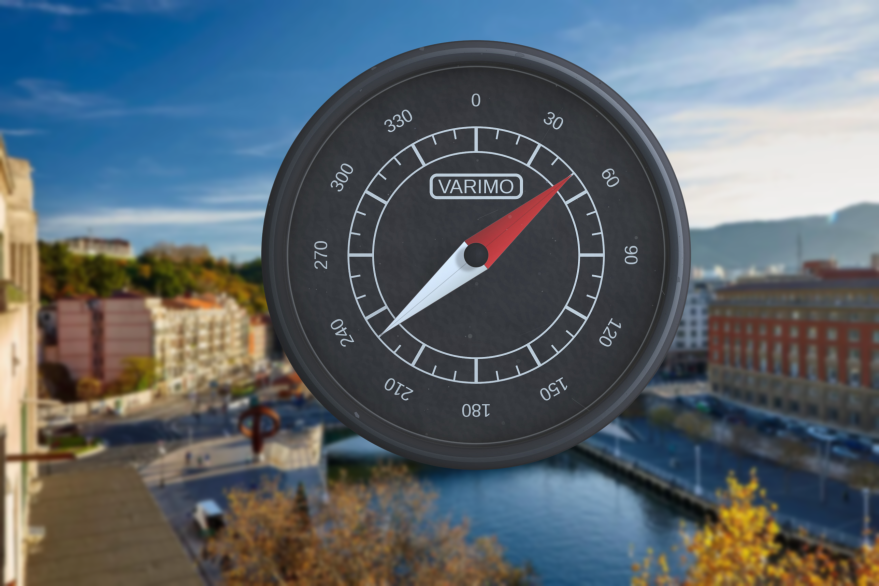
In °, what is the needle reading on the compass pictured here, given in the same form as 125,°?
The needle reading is 50,°
